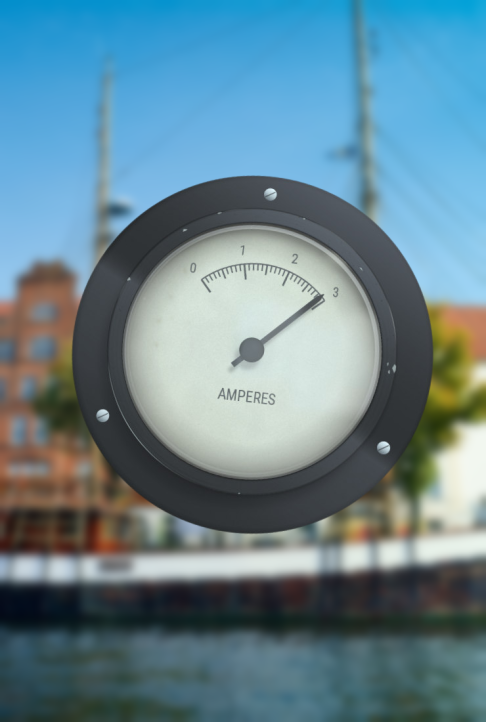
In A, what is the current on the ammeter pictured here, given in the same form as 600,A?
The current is 2.9,A
